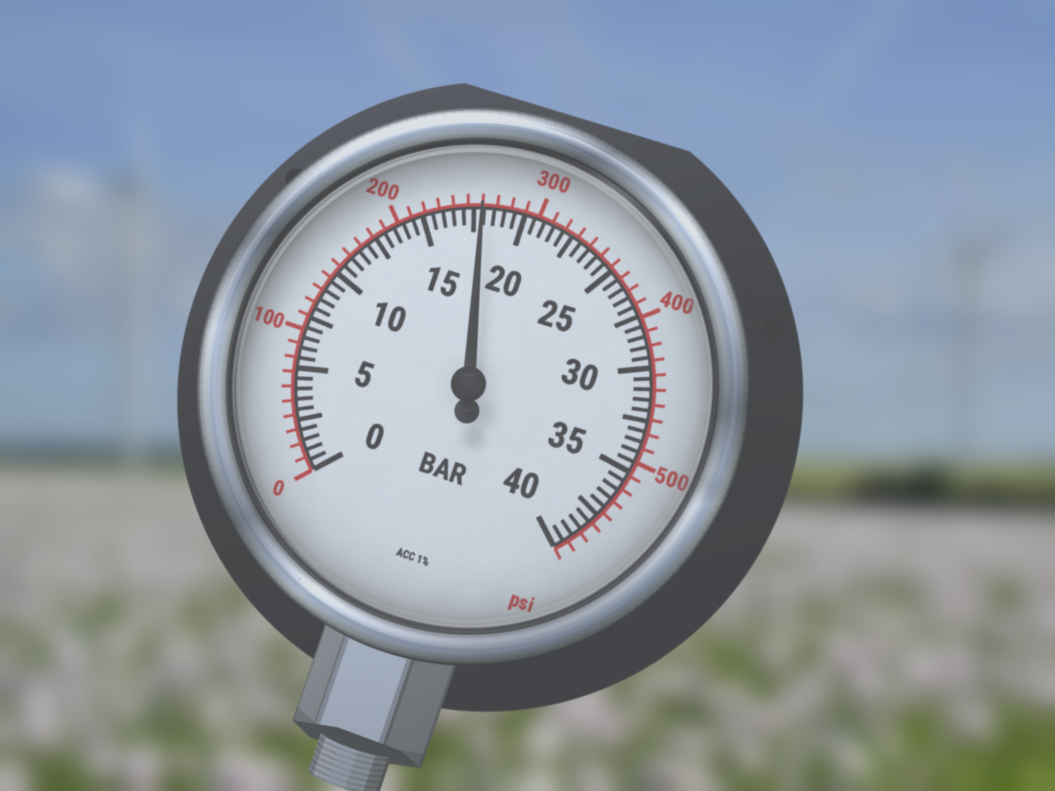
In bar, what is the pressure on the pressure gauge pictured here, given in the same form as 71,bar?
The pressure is 18,bar
